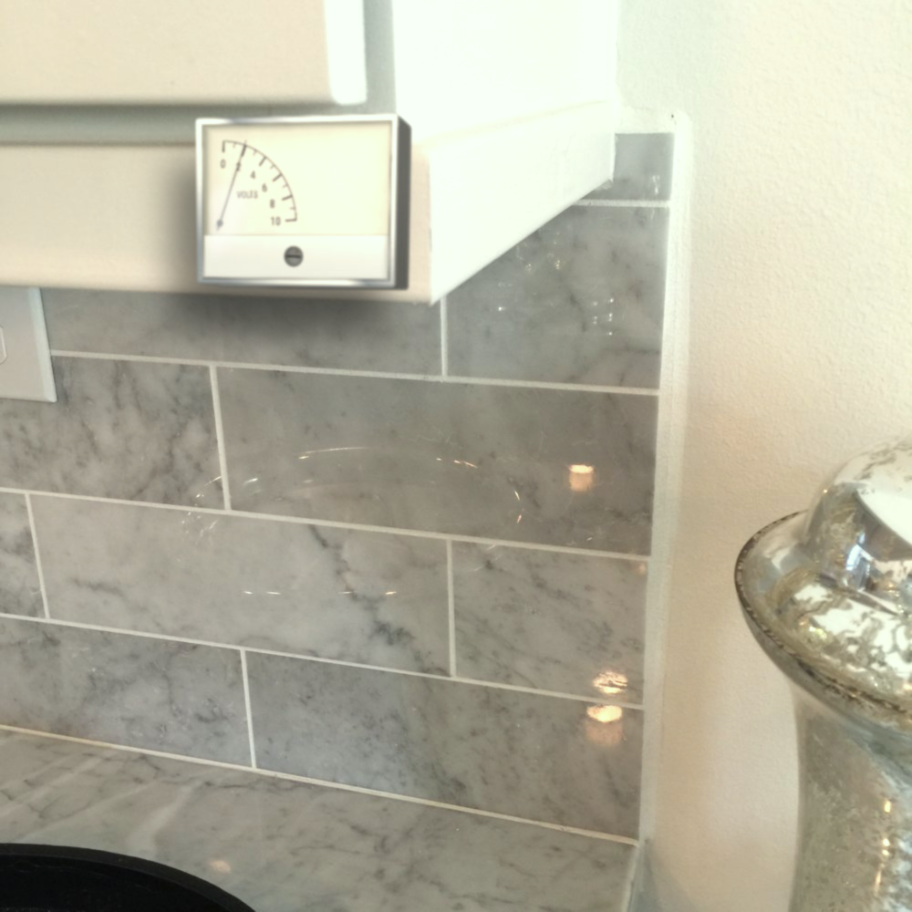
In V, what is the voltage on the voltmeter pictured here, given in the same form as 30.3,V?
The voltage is 2,V
